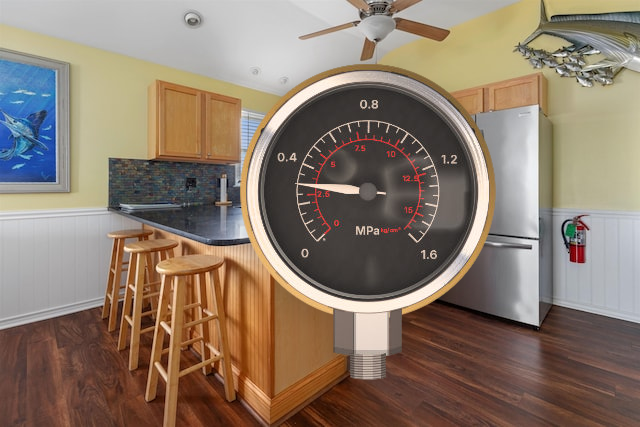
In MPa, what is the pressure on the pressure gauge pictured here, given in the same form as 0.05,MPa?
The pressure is 0.3,MPa
